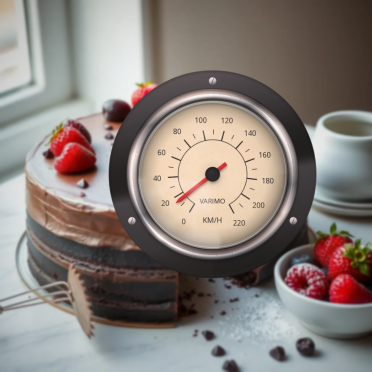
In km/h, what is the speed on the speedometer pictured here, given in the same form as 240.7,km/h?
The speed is 15,km/h
